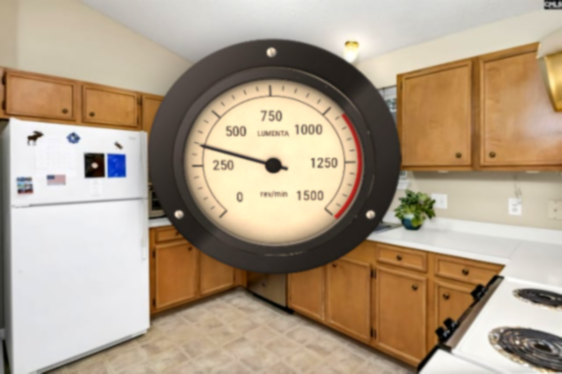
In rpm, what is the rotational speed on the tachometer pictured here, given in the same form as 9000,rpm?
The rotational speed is 350,rpm
